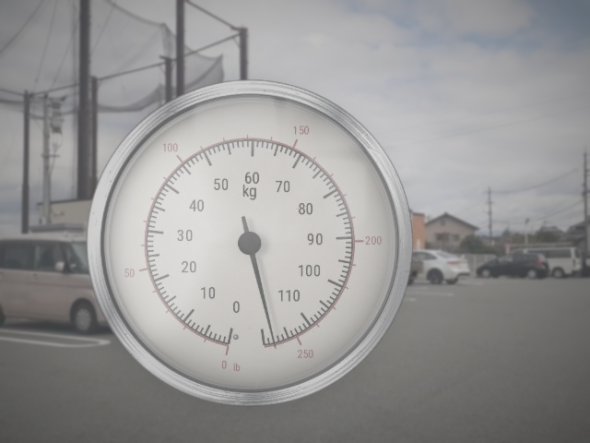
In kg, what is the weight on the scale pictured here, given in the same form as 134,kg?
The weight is 118,kg
